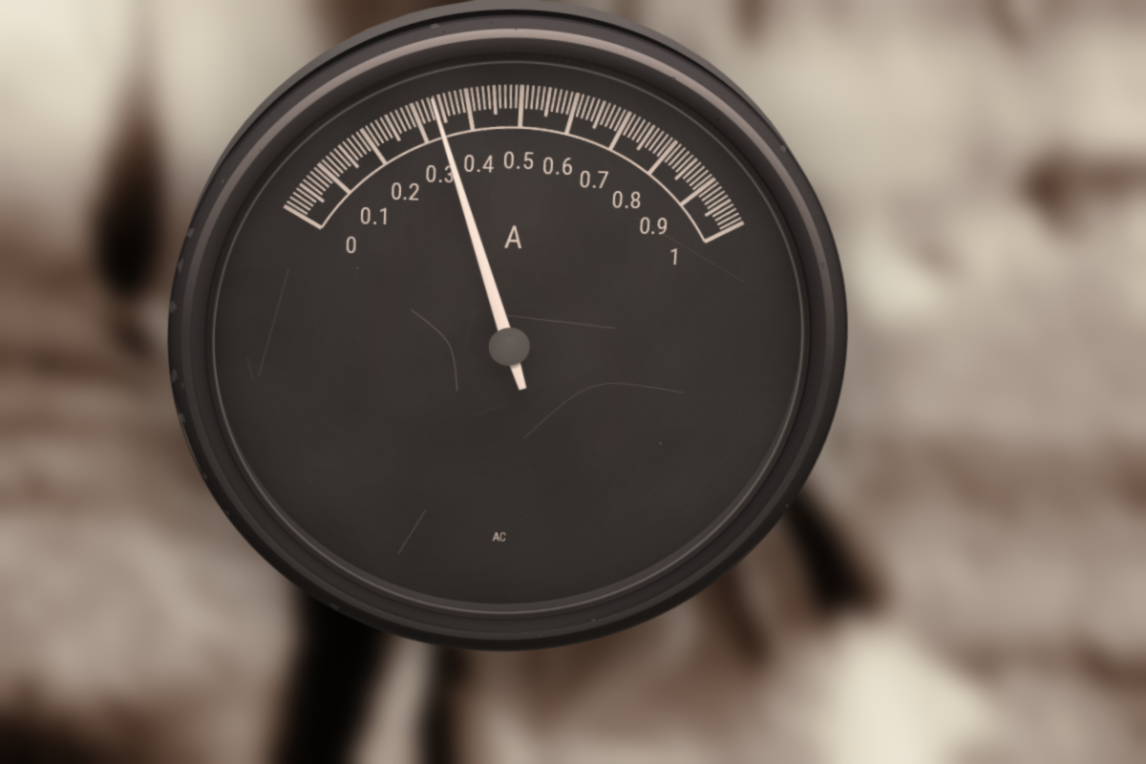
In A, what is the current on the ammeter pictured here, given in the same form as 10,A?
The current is 0.34,A
